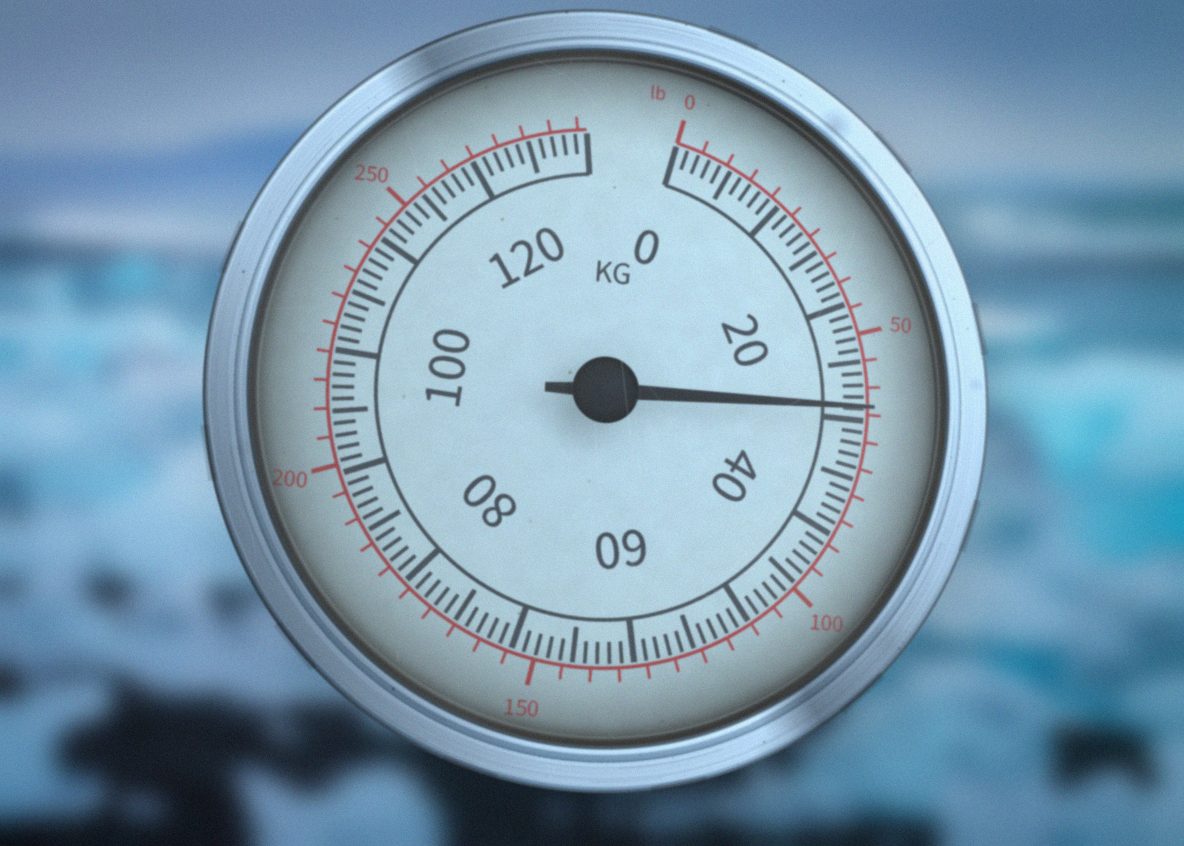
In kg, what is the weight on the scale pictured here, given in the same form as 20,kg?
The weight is 29,kg
